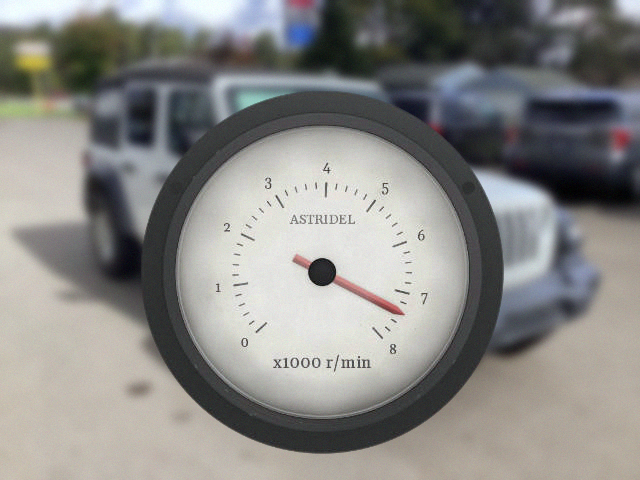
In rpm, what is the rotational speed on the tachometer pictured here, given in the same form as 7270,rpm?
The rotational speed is 7400,rpm
